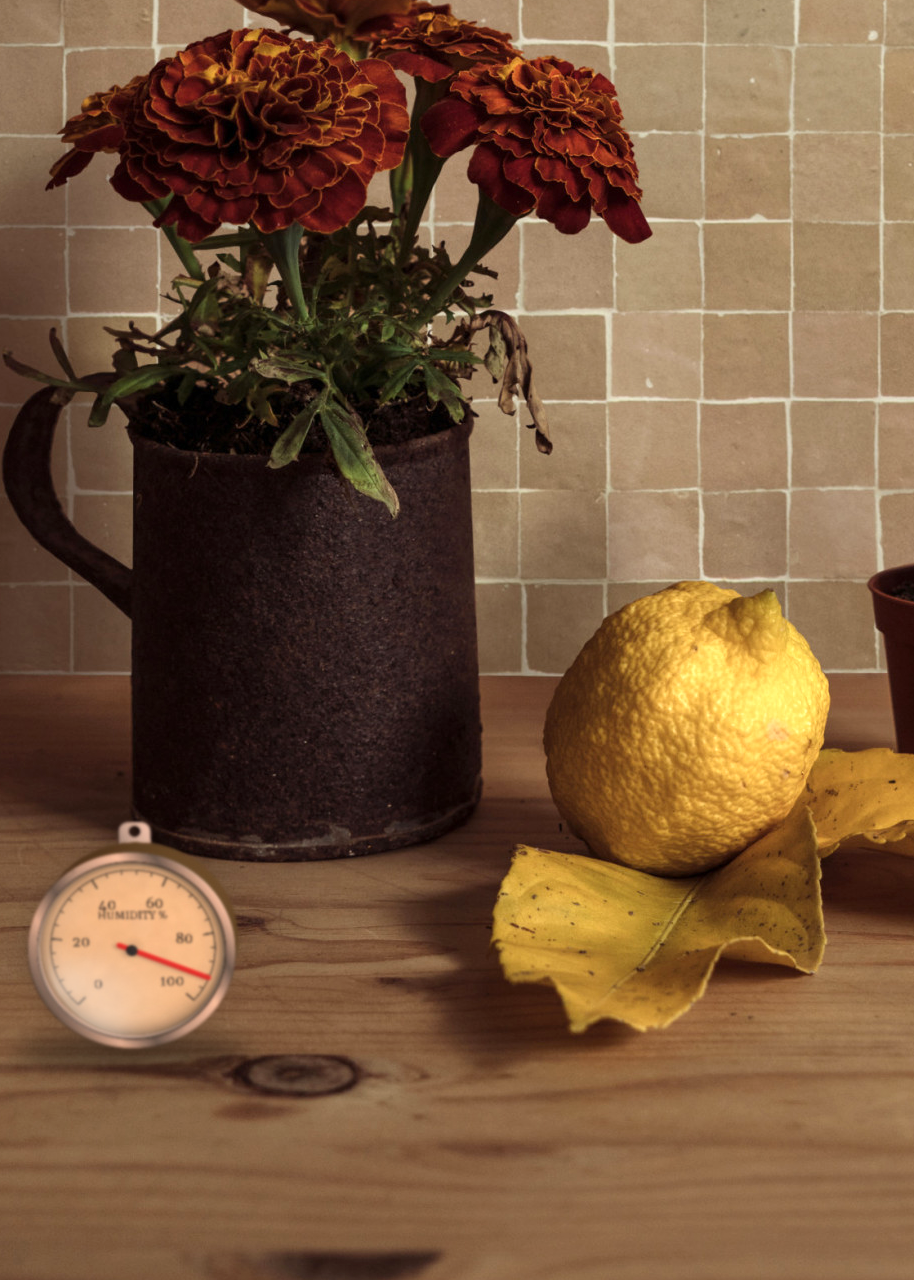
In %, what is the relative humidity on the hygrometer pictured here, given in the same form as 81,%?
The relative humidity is 92,%
